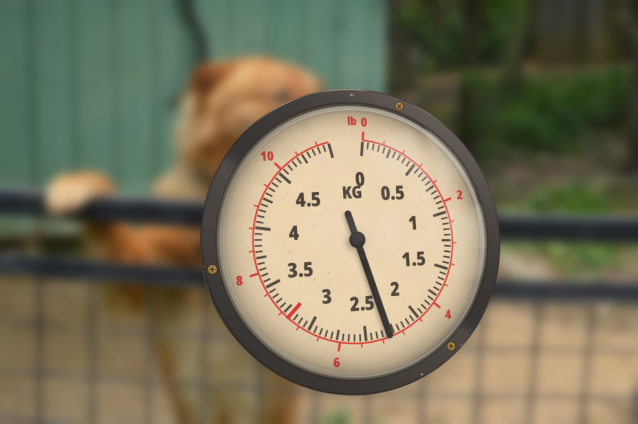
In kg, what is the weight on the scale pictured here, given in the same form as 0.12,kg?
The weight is 2.3,kg
